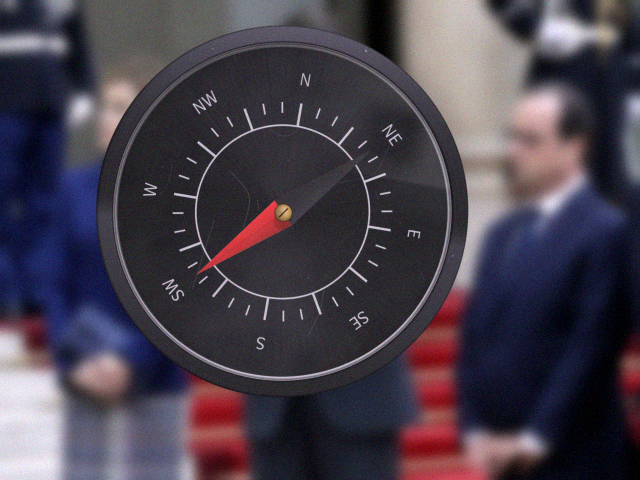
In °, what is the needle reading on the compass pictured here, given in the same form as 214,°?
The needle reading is 225,°
